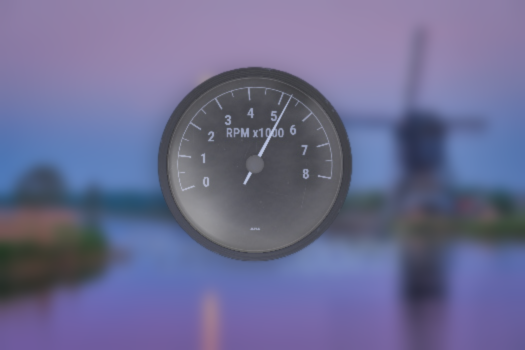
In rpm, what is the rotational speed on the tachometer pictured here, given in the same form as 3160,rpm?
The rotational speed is 5250,rpm
